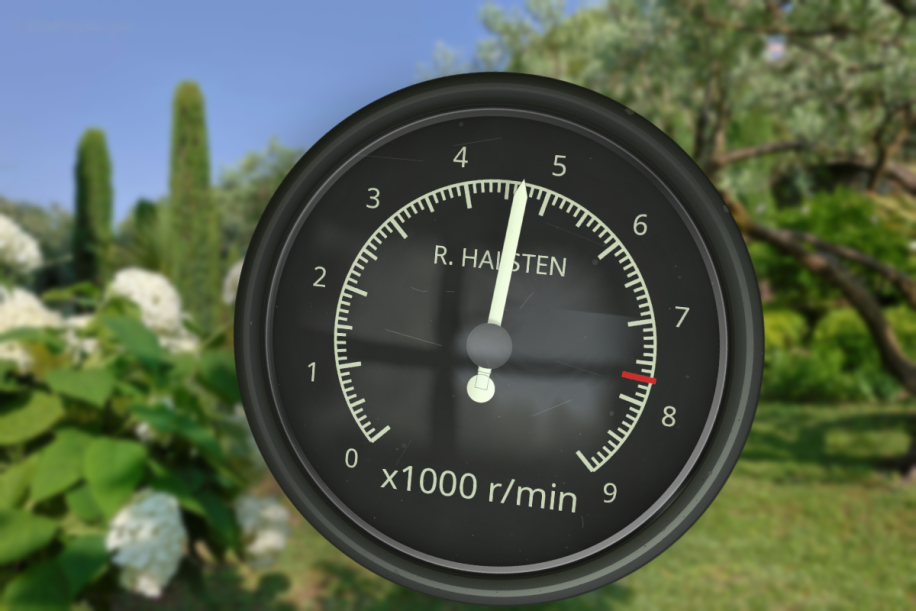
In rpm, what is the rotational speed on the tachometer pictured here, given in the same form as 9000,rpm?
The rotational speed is 4700,rpm
